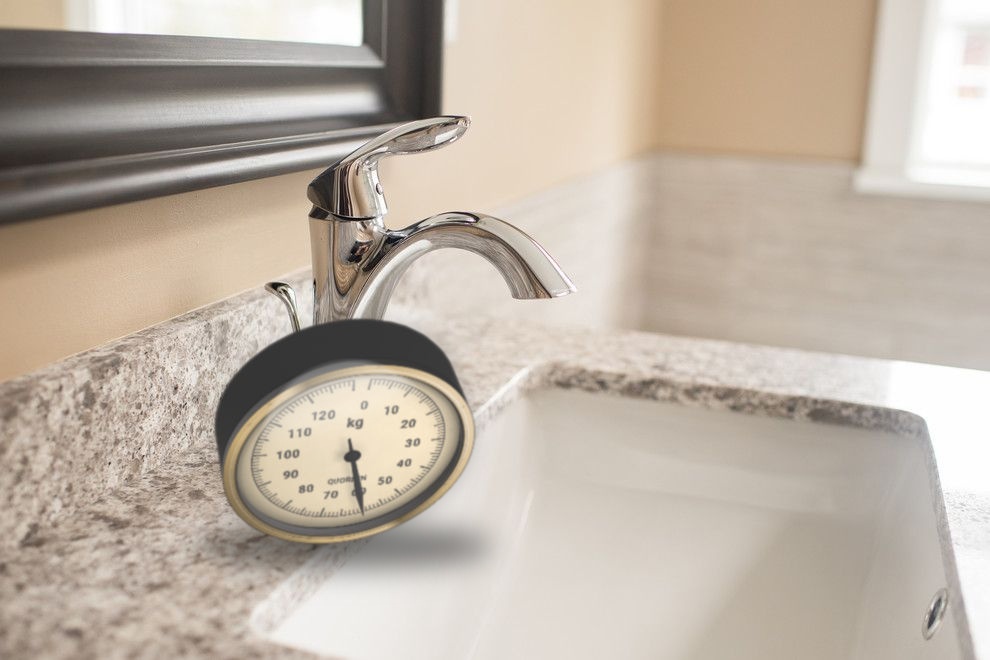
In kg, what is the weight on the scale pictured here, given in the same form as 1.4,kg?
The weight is 60,kg
